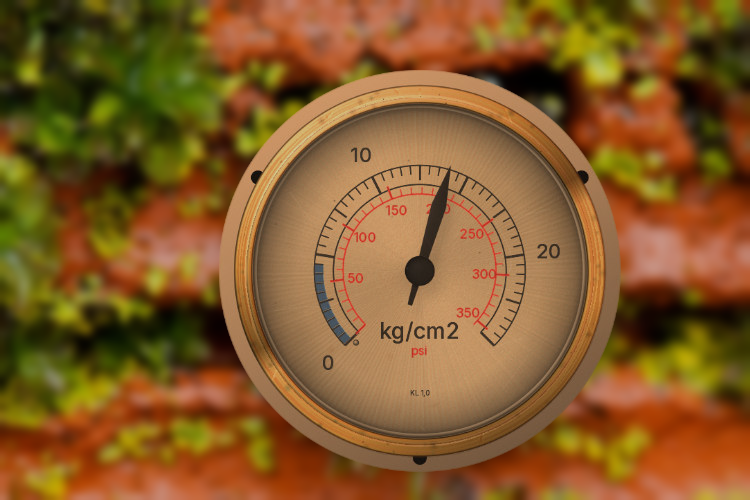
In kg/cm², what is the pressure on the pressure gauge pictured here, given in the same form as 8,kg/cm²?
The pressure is 14,kg/cm²
